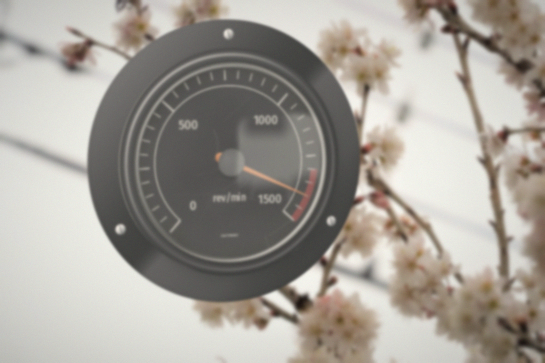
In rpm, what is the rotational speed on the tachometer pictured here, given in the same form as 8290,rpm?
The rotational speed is 1400,rpm
